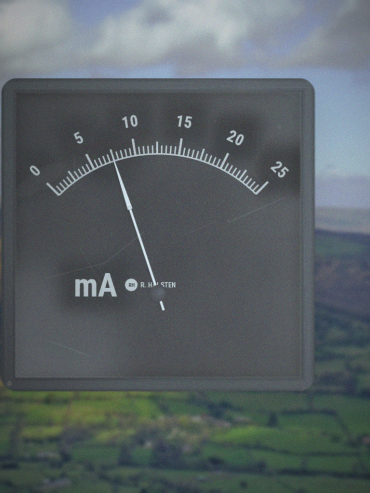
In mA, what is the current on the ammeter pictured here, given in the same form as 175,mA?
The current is 7.5,mA
